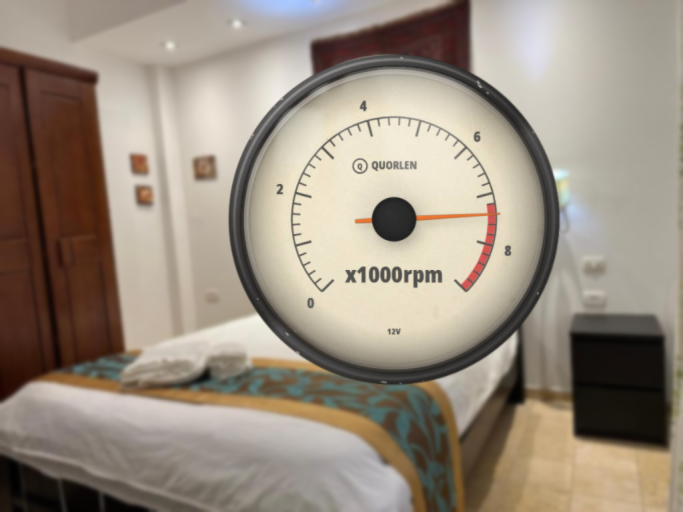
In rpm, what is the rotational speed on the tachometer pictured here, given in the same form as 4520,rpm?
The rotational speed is 7400,rpm
